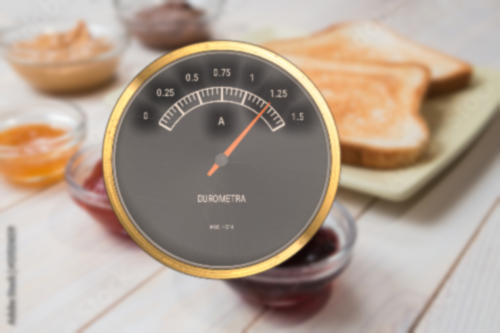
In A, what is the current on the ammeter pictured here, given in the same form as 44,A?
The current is 1.25,A
